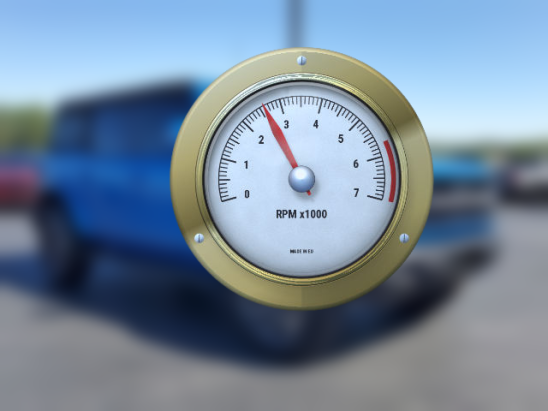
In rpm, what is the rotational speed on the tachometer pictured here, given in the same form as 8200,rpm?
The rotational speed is 2600,rpm
